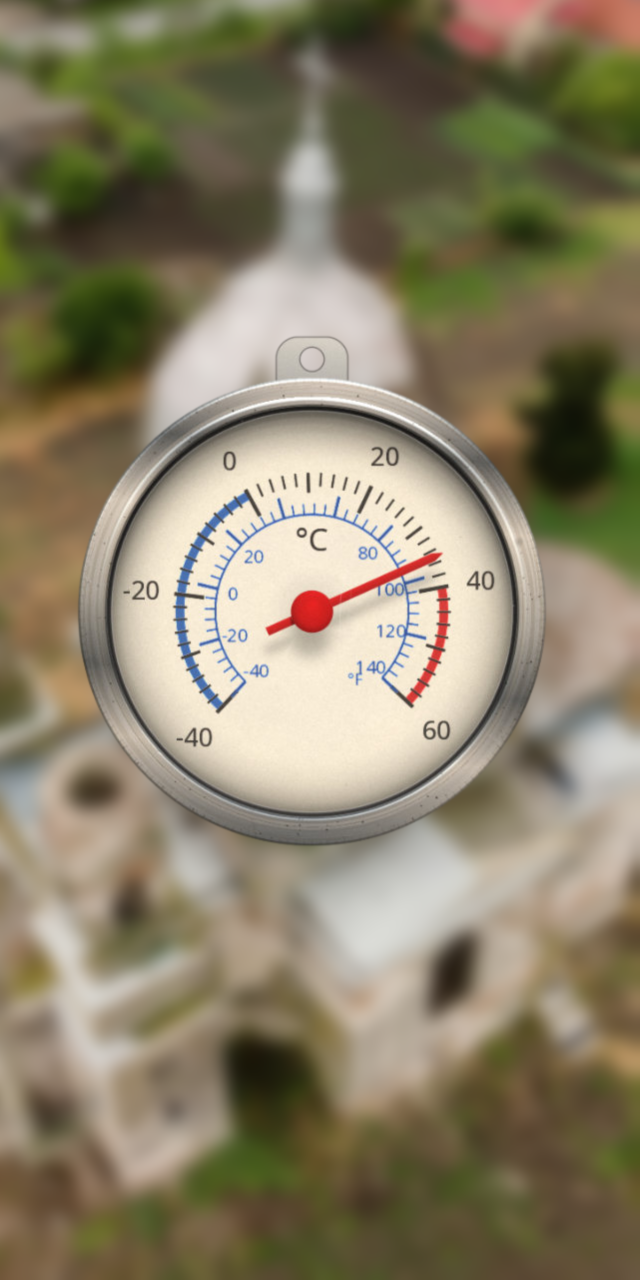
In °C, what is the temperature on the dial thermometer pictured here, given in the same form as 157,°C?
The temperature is 35,°C
